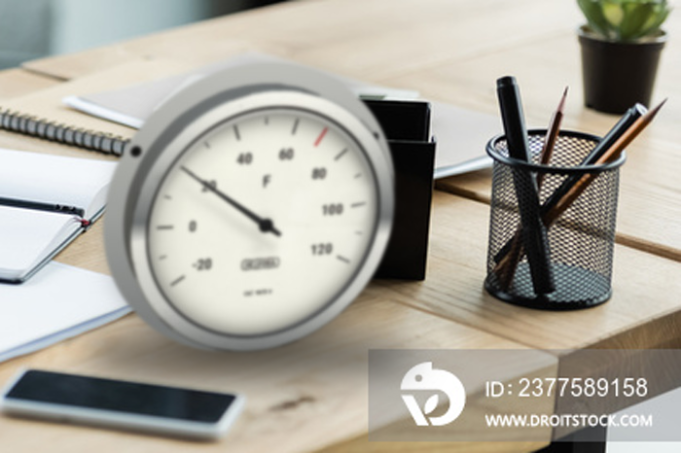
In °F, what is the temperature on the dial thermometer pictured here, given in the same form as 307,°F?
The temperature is 20,°F
